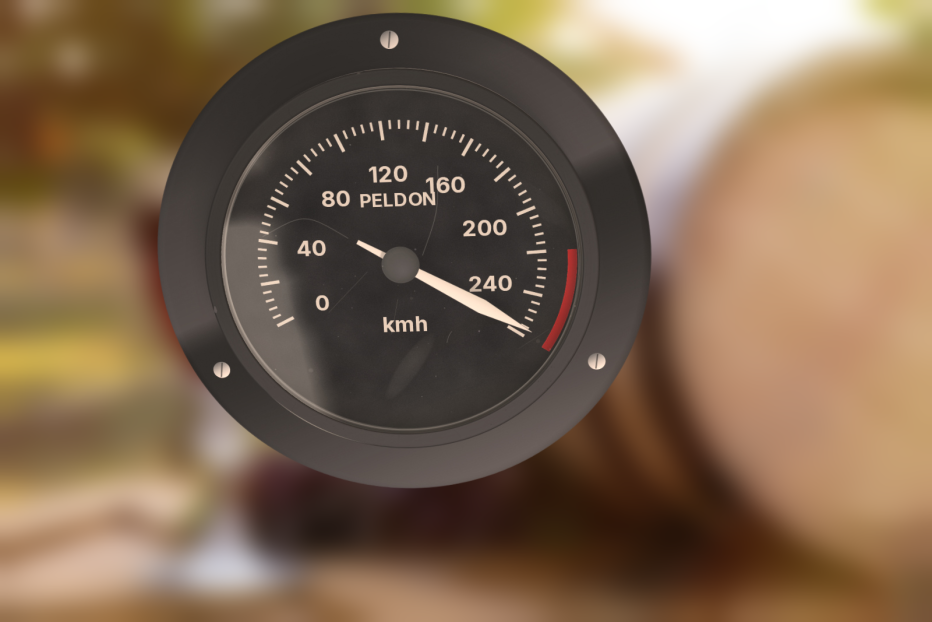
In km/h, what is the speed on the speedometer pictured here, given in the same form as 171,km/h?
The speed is 256,km/h
